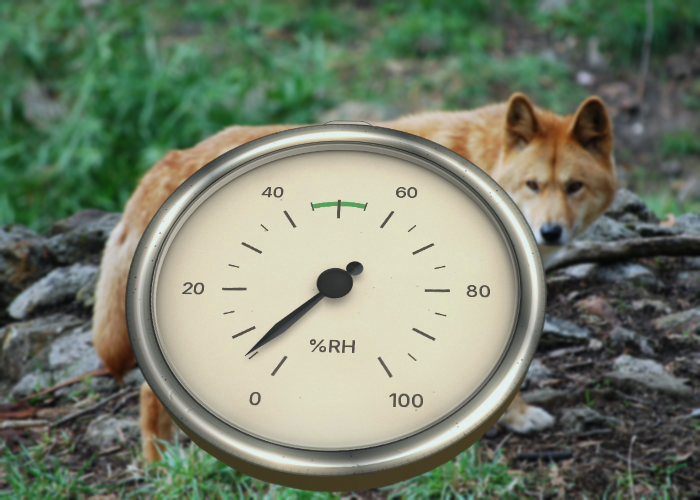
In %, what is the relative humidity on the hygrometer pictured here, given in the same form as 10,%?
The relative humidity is 5,%
